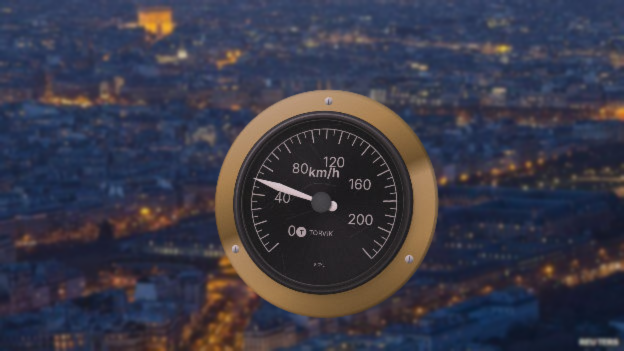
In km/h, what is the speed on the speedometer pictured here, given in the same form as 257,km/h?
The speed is 50,km/h
